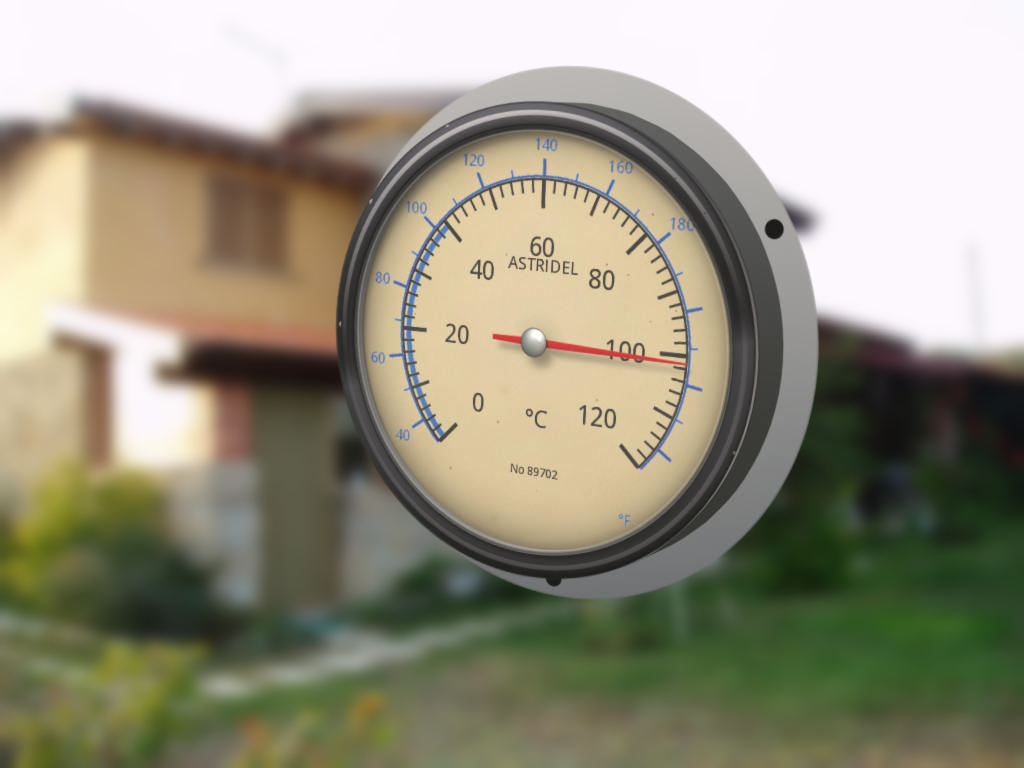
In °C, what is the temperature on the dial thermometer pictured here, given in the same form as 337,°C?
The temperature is 101,°C
